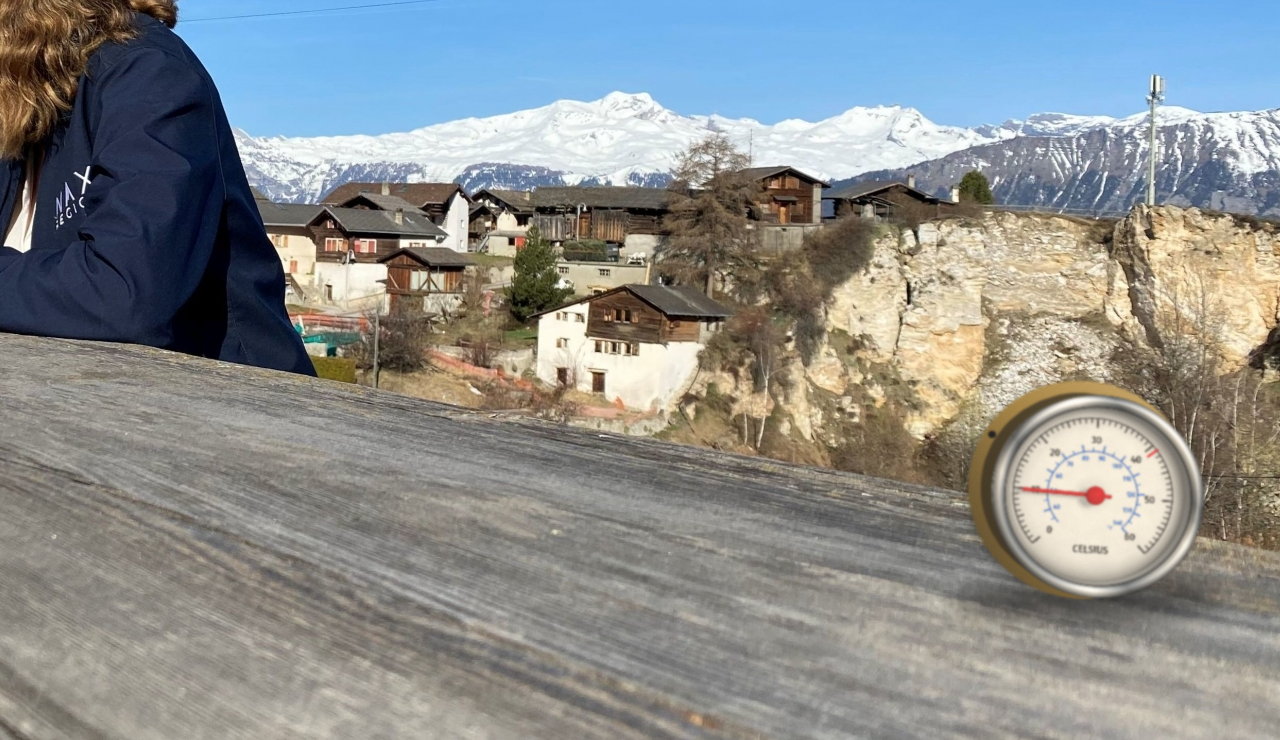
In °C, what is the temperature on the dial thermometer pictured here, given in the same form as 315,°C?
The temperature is 10,°C
